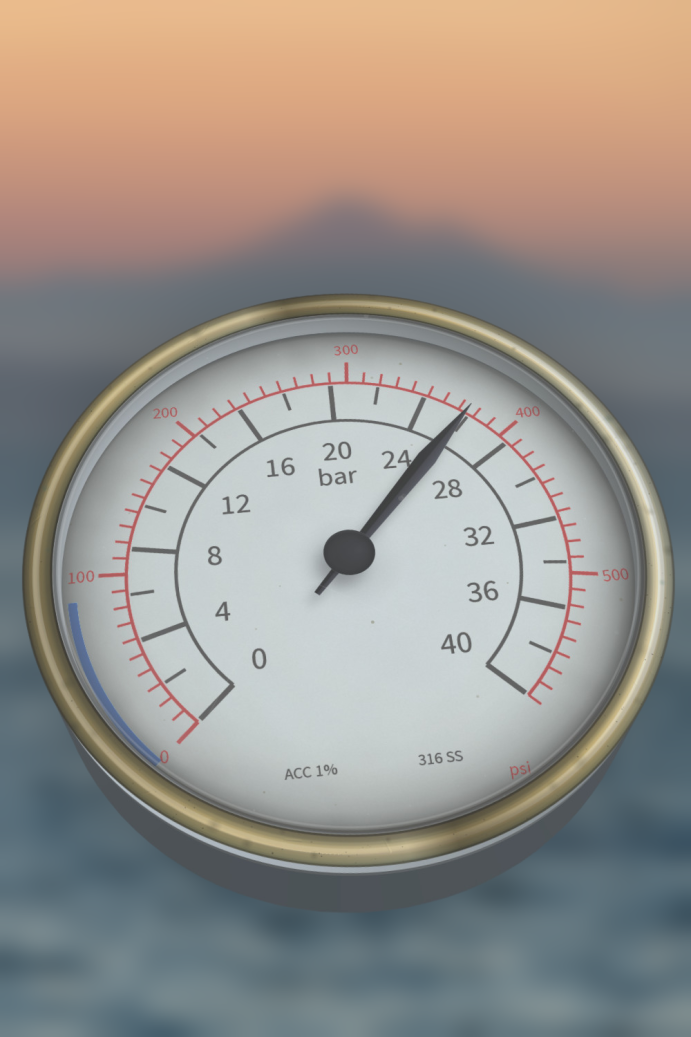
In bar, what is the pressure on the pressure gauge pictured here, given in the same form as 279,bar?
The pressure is 26,bar
